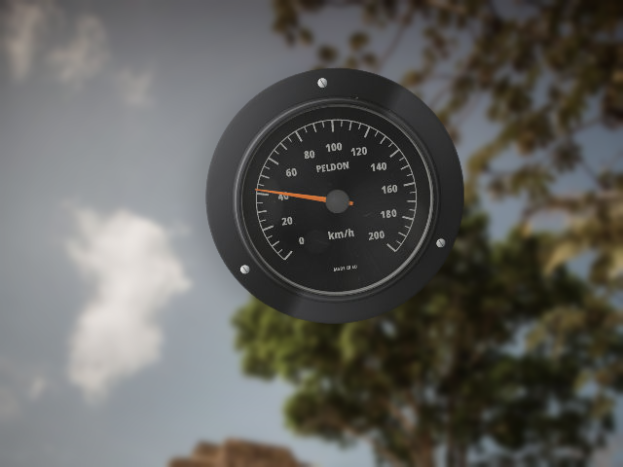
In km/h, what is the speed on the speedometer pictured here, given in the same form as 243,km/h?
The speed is 42.5,km/h
